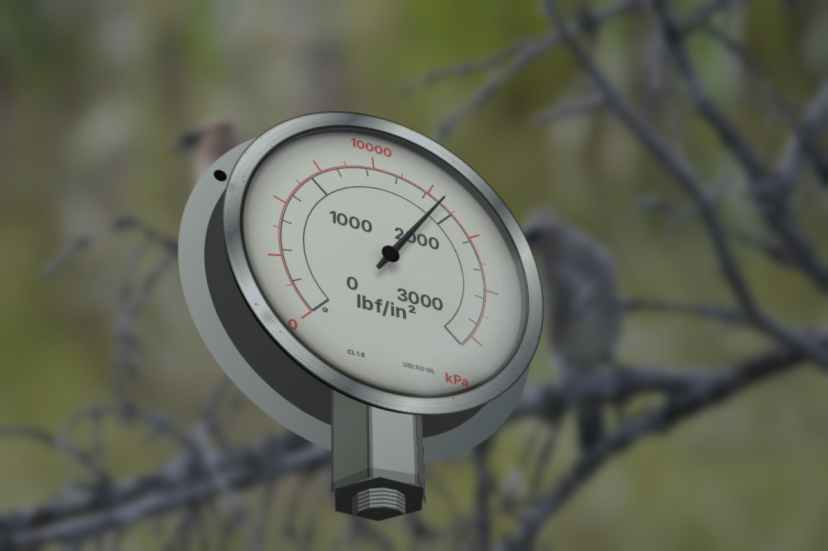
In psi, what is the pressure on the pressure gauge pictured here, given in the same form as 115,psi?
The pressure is 1900,psi
